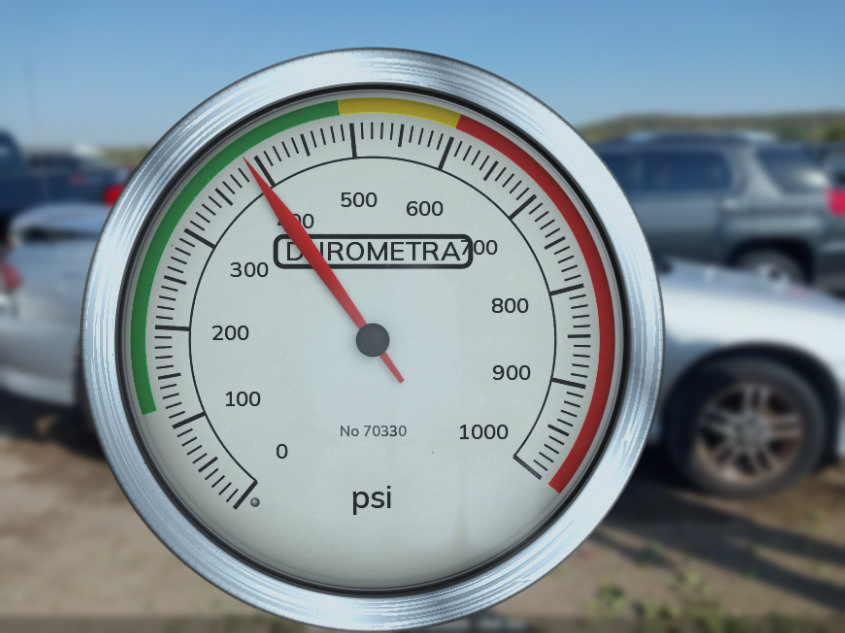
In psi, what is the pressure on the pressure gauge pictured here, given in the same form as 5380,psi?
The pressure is 390,psi
